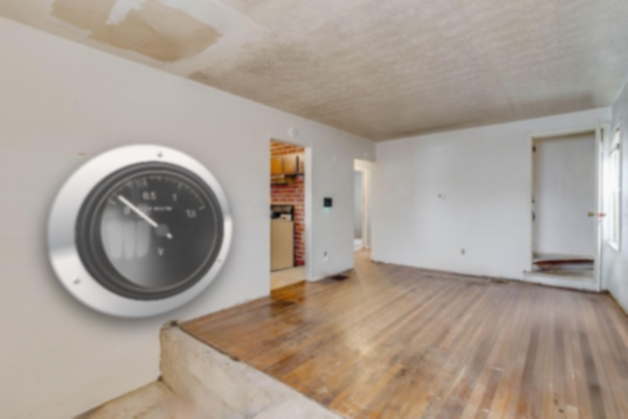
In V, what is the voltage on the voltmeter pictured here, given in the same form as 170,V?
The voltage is 0.1,V
